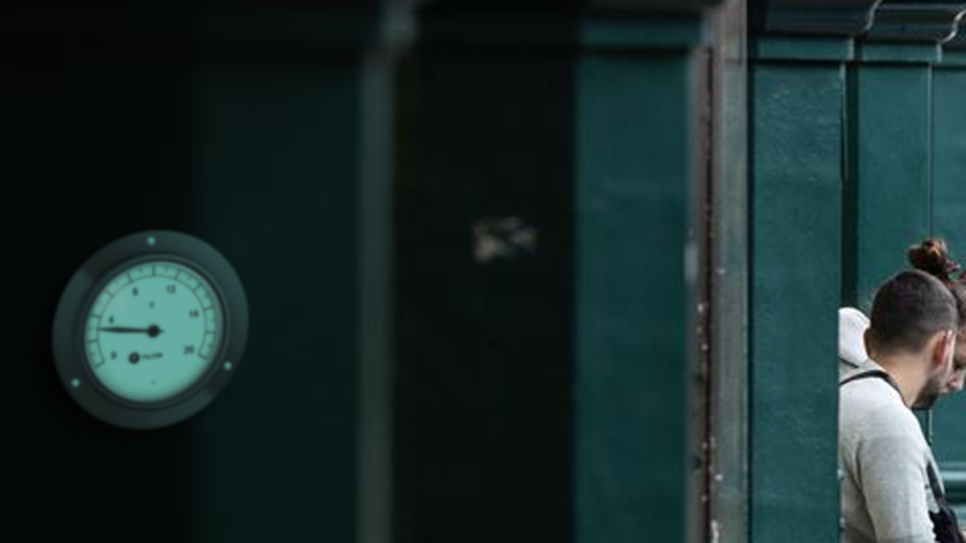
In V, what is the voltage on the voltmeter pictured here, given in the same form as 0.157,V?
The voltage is 3,V
